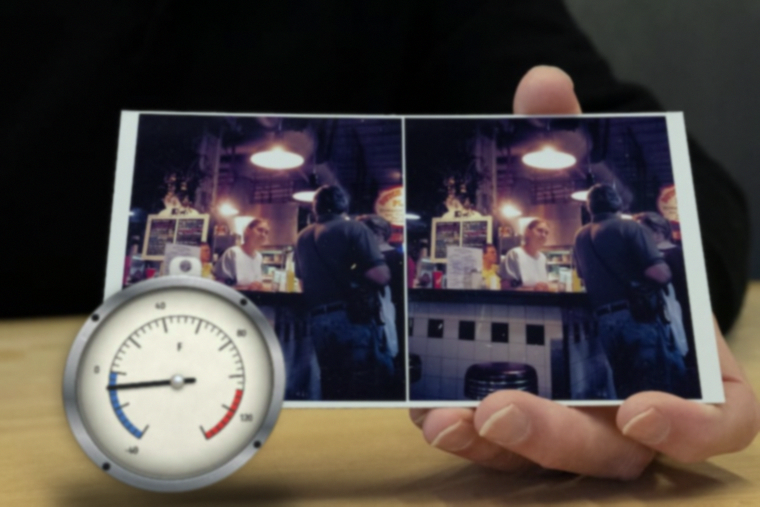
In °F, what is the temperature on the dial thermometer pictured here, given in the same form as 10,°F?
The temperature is -8,°F
